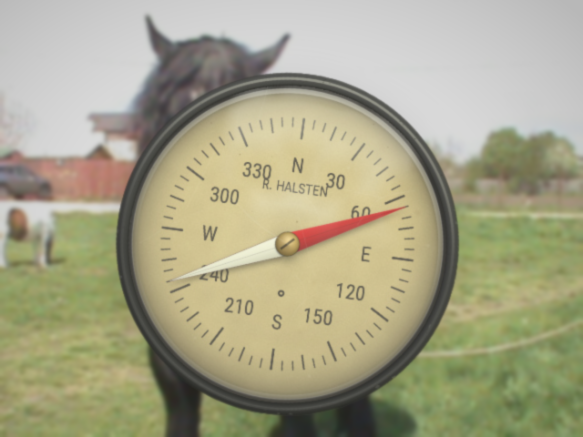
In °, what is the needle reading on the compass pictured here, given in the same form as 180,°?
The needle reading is 65,°
